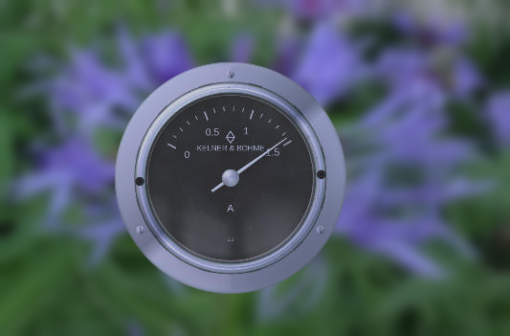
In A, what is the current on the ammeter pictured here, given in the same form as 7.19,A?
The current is 1.45,A
